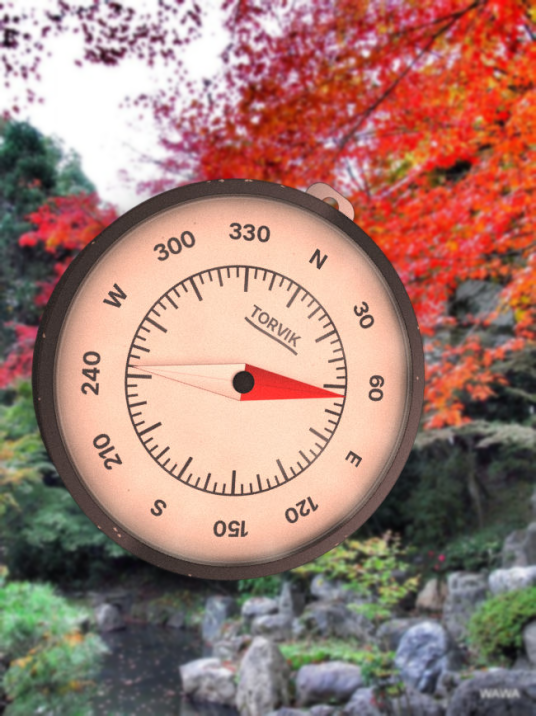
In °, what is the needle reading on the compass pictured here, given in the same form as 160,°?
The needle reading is 65,°
